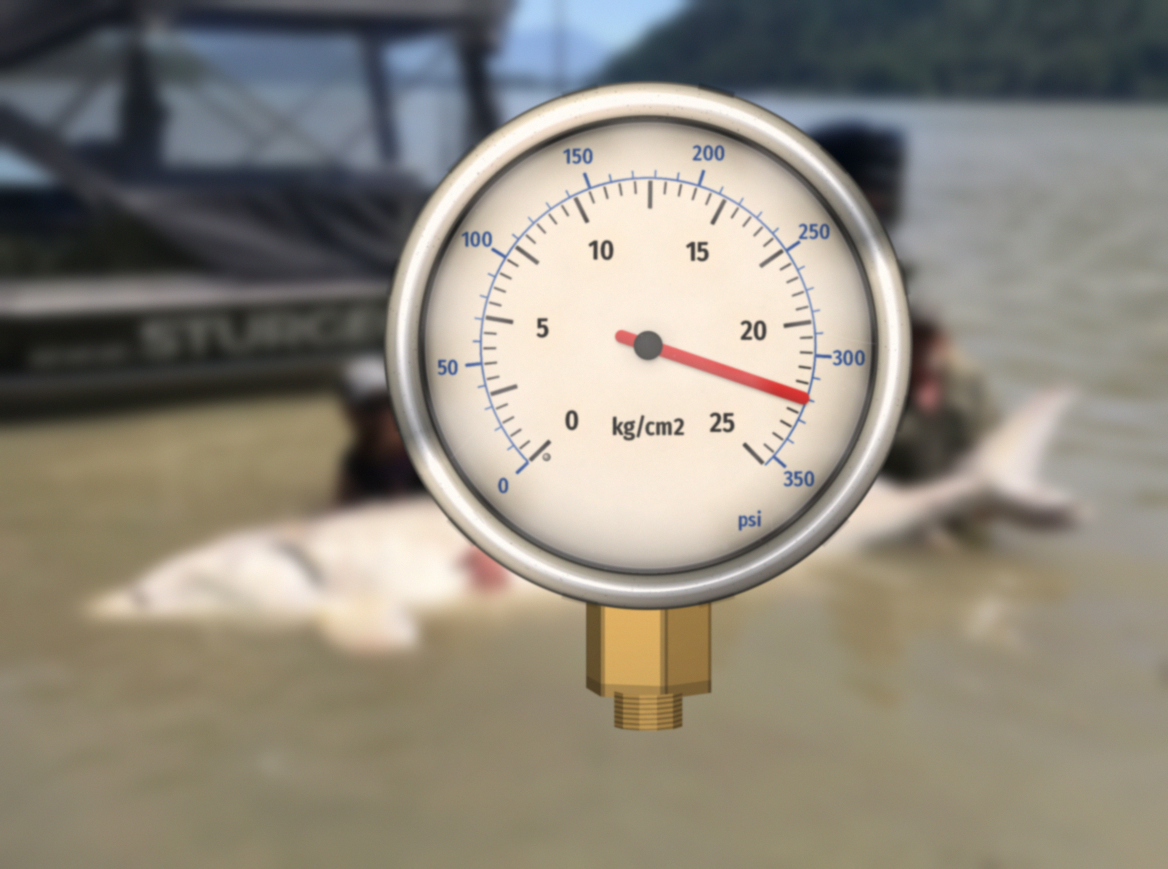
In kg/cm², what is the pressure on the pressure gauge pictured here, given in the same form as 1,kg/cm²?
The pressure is 22.5,kg/cm²
